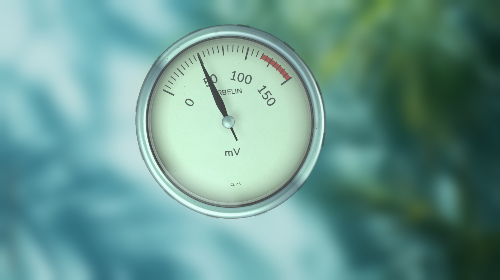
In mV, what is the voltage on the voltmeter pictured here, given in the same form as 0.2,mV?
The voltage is 50,mV
